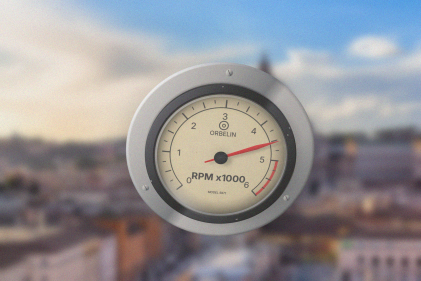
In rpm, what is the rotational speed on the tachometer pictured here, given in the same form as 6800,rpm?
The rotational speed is 4500,rpm
